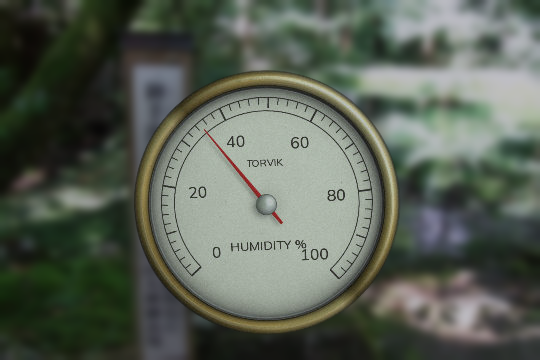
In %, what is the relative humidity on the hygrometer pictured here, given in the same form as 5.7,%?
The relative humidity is 35,%
